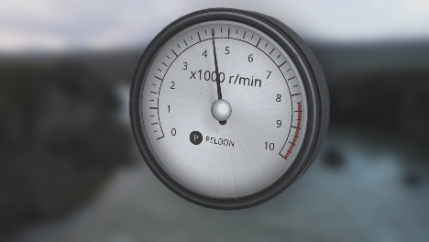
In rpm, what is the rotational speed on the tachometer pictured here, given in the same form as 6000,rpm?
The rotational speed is 4500,rpm
